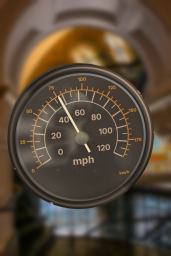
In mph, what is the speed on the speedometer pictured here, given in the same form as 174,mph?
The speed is 47.5,mph
